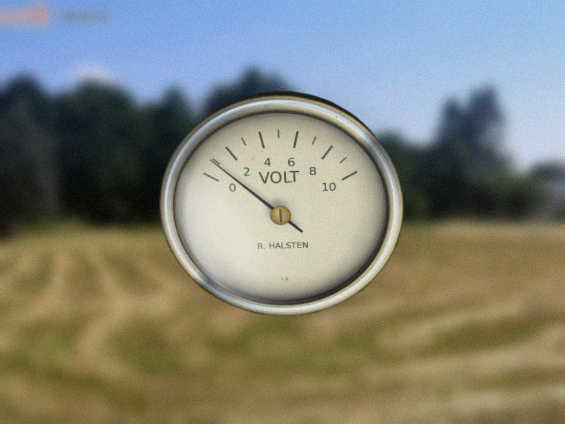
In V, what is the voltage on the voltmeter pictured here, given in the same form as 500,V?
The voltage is 1,V
